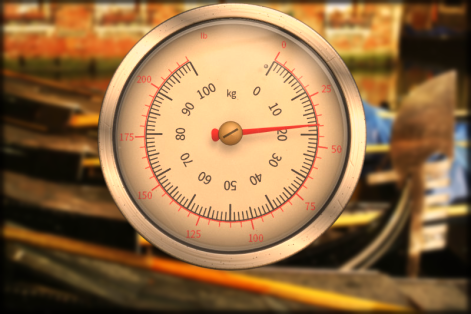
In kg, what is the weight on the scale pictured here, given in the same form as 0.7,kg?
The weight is 18,kg
